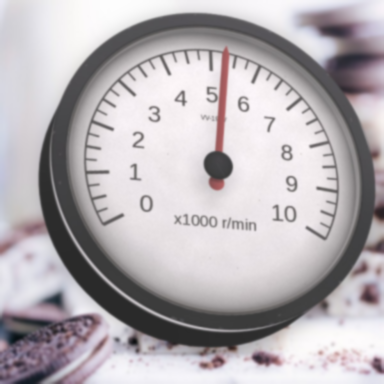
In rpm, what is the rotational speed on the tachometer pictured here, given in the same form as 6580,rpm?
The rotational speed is 5250,rpm
